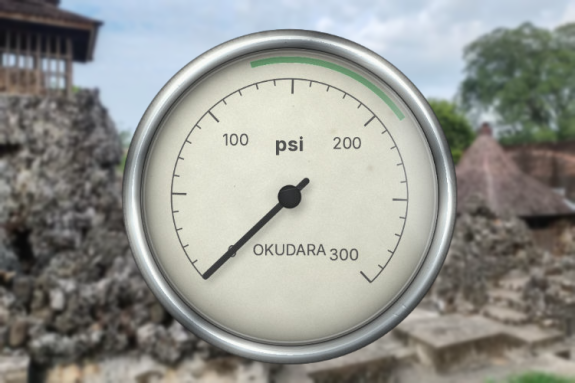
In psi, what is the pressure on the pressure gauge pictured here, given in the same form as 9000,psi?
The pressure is 0,psi
